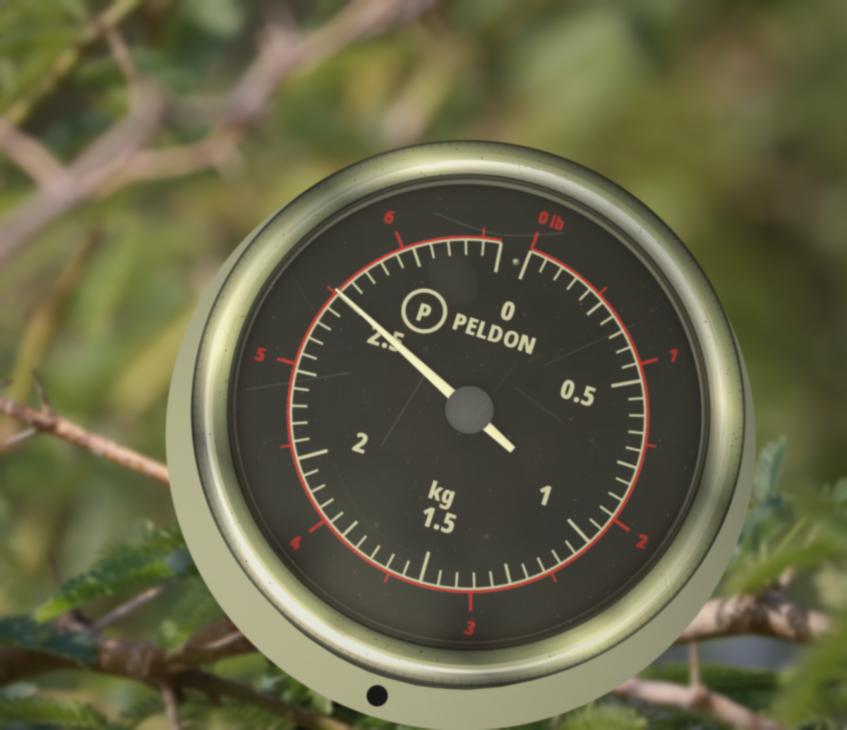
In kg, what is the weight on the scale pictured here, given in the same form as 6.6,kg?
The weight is 2.5,kg
